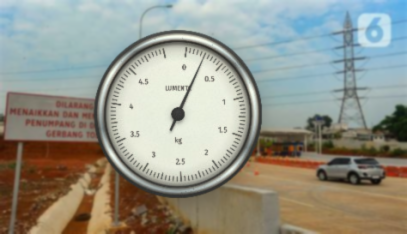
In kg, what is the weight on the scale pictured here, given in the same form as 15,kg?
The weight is 0.25,kg
